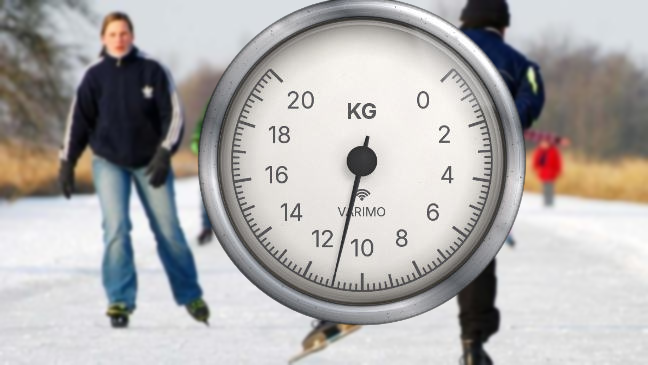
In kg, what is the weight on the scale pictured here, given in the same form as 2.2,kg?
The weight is 11,kg
